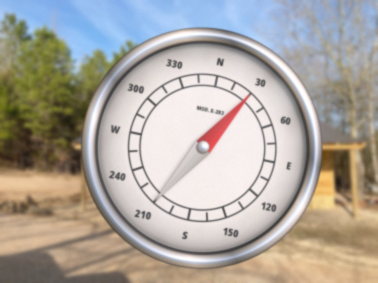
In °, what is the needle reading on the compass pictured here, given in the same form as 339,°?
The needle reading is 30,°
